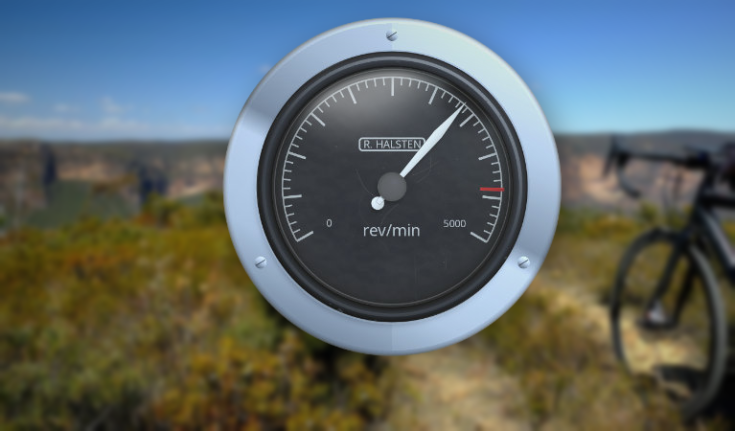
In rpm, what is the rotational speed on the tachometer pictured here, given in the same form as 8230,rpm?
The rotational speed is 3350,rpm
